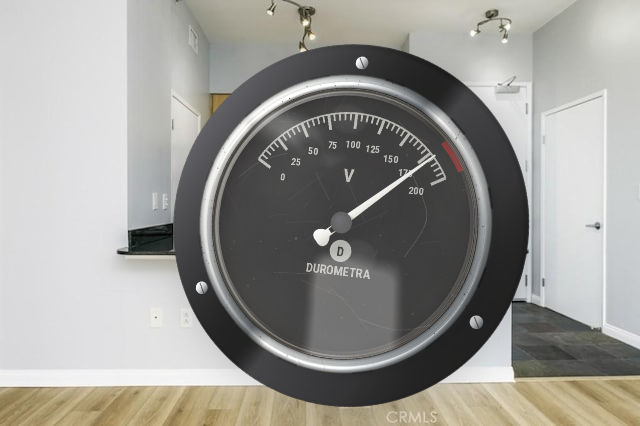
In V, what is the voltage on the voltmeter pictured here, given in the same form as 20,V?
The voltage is 180,V
